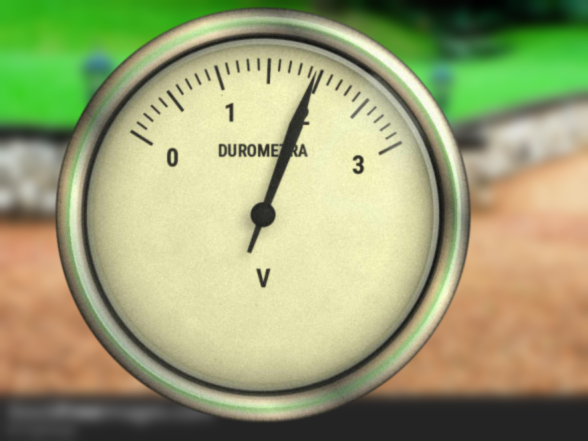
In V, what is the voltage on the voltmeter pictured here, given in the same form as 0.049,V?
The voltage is 1.95,V
